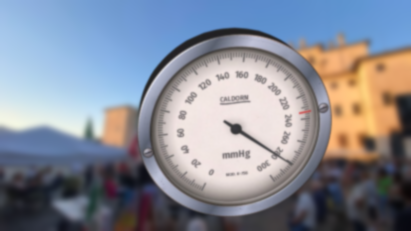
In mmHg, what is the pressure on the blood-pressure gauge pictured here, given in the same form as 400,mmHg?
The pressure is 280,mmHg
